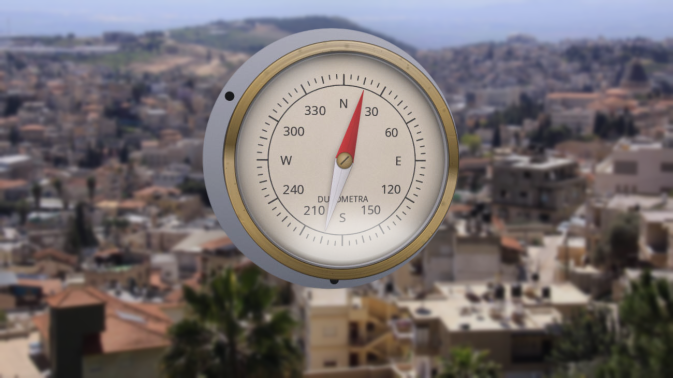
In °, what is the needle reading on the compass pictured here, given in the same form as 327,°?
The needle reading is 15,°
